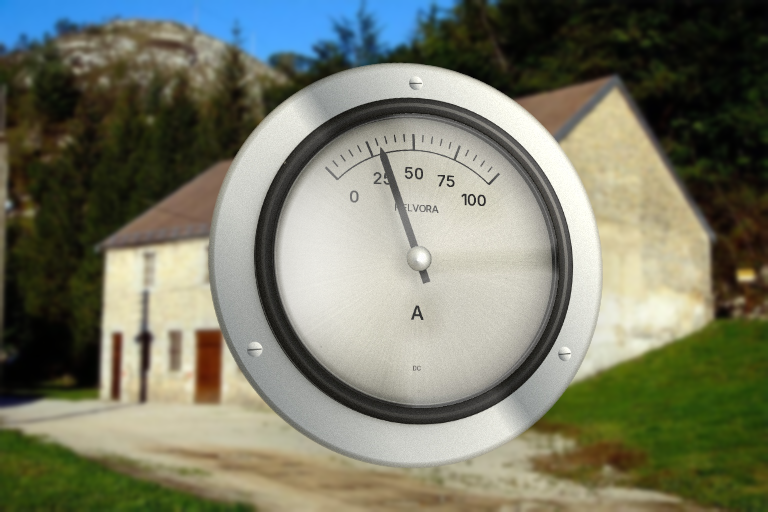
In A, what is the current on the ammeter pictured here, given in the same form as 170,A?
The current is 30,A
